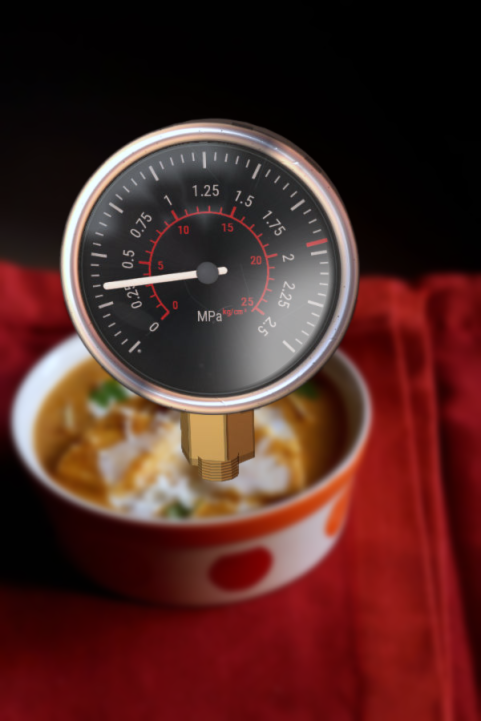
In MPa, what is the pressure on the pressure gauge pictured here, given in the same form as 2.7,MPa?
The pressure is 0.35,MPa
